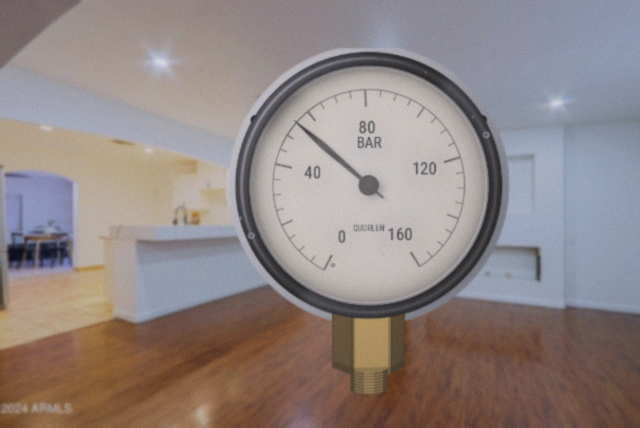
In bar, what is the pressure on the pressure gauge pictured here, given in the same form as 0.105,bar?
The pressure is 55,bar
